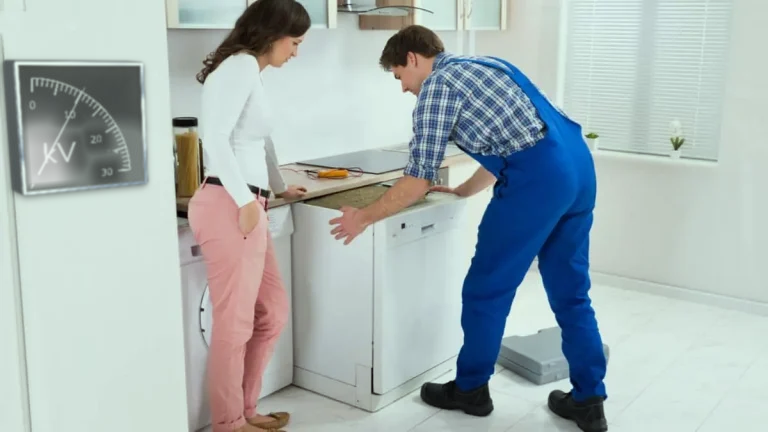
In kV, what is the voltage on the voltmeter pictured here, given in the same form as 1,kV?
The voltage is 10,kV
